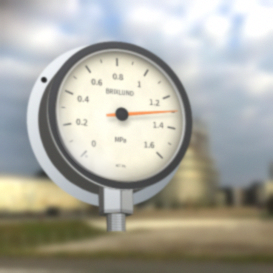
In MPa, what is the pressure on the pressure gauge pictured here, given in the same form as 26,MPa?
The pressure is 1.3,MPa
